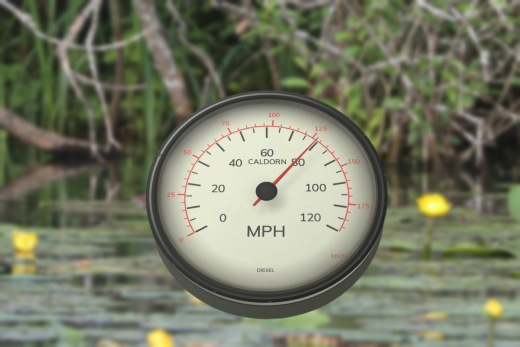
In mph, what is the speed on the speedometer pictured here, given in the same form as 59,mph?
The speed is 80,mph
